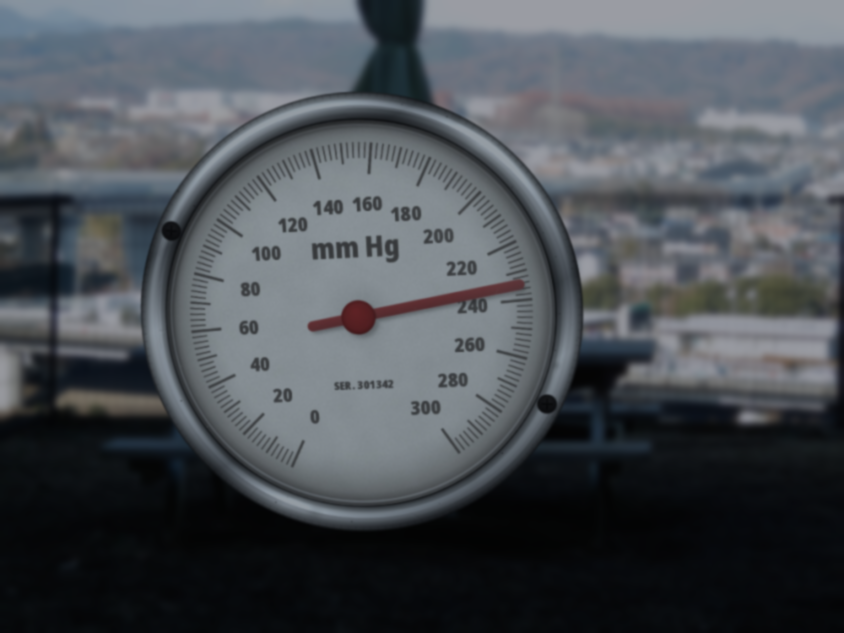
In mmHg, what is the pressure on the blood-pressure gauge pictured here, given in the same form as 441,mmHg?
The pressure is 234,mmHg
